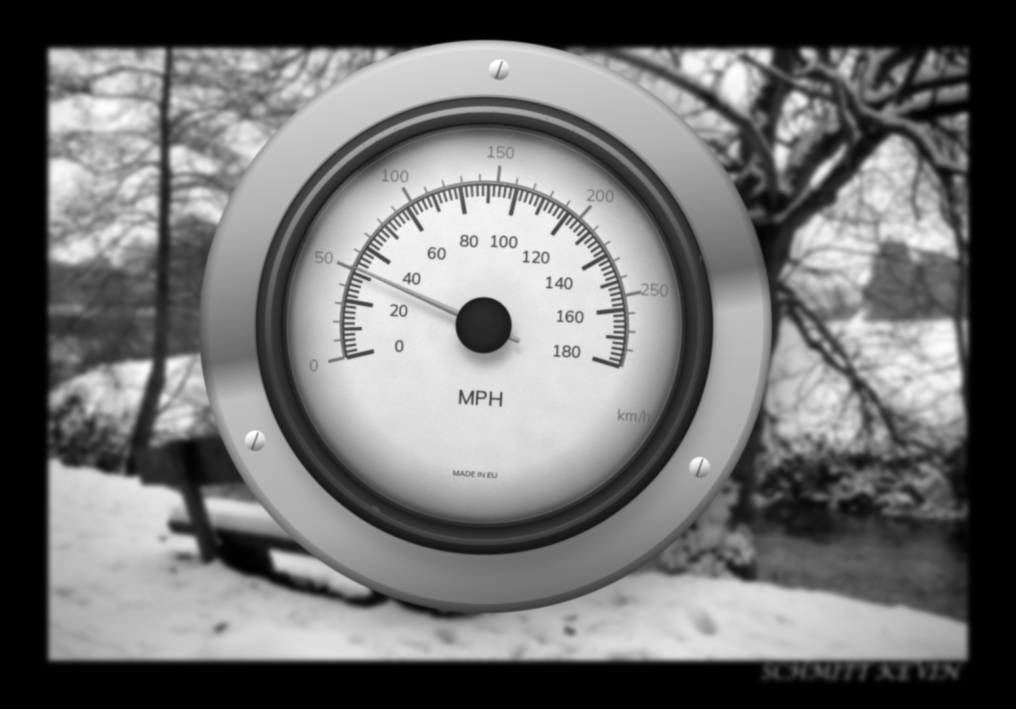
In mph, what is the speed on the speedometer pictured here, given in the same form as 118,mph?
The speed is 32,mph
